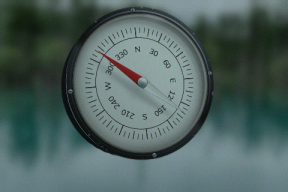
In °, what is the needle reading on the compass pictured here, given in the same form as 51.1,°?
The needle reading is 310,°
